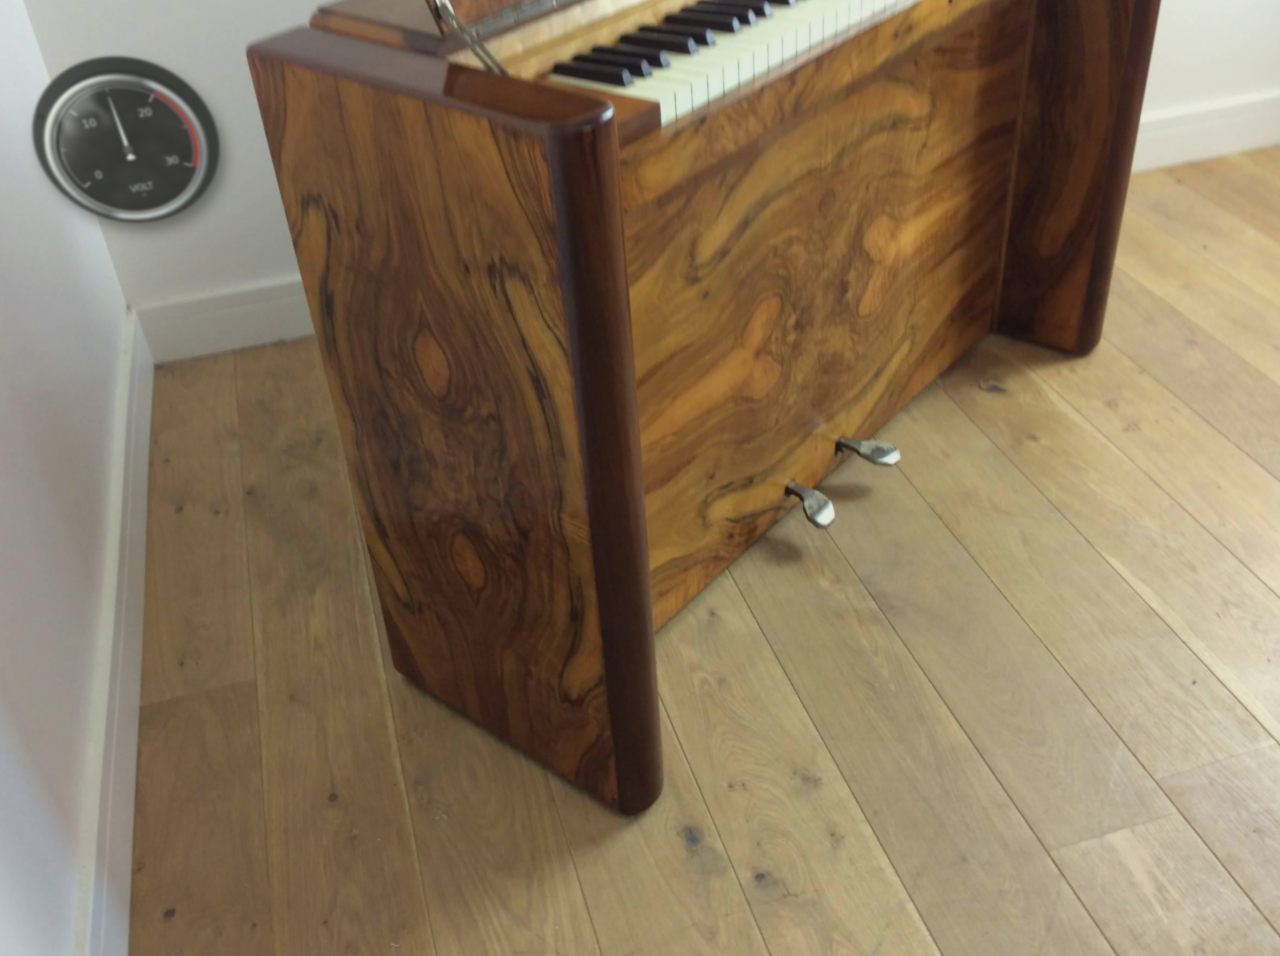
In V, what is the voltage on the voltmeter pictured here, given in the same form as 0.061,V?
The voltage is 15,V
